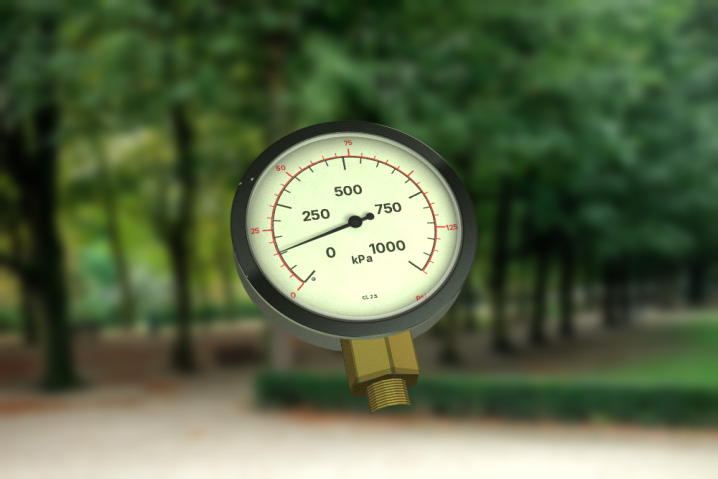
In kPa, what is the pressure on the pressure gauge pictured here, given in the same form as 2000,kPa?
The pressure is 100,kPa
